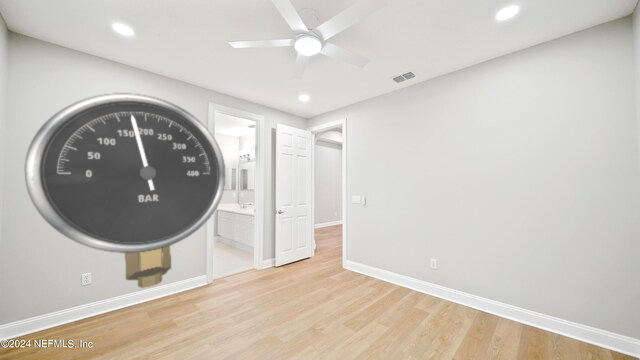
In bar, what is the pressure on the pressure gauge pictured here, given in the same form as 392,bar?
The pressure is 175,bar
